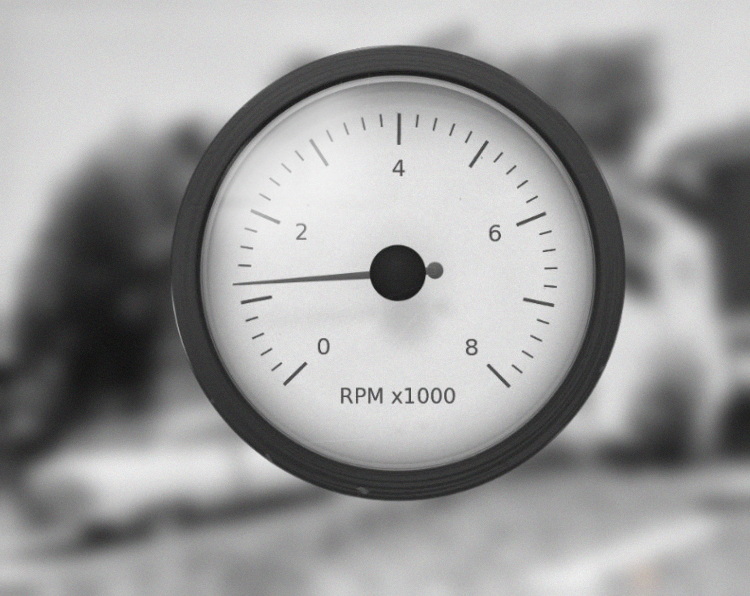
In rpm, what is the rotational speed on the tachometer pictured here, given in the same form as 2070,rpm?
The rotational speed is 1200,rpm
